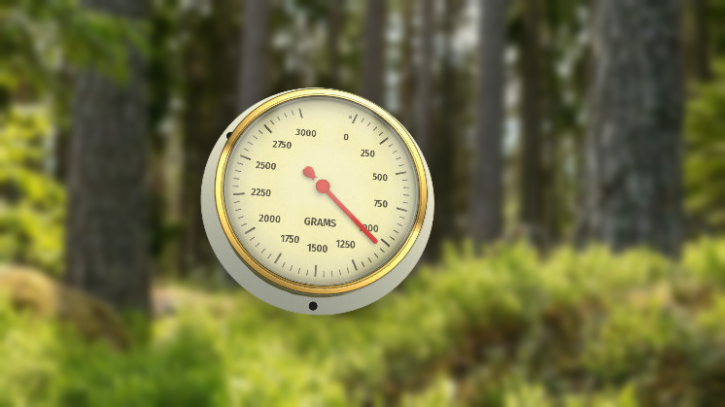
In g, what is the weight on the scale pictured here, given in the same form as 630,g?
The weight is 1050,g
